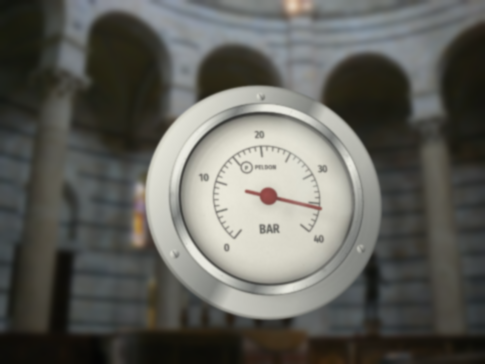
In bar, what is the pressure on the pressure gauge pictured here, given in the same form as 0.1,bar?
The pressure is 36,bar
